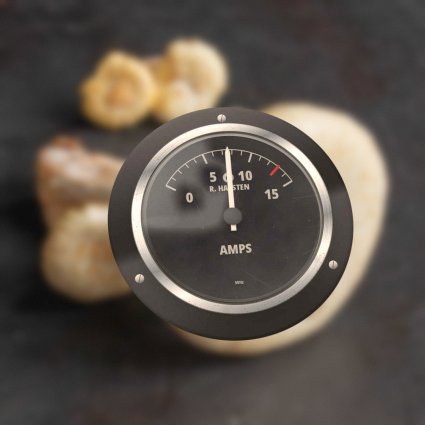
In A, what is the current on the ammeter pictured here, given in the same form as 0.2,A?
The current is 7.5,A
